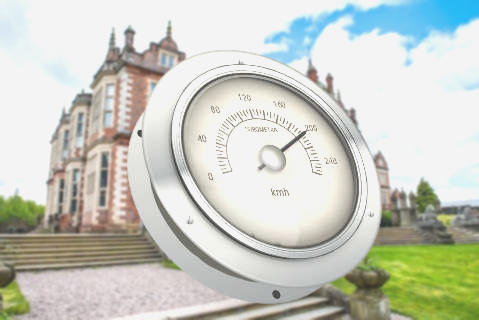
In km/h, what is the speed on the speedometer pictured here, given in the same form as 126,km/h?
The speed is 200,km/h
